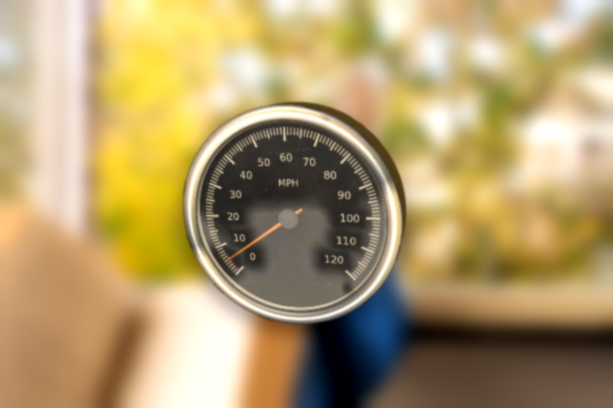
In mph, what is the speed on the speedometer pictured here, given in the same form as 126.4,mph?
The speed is 5,mph
